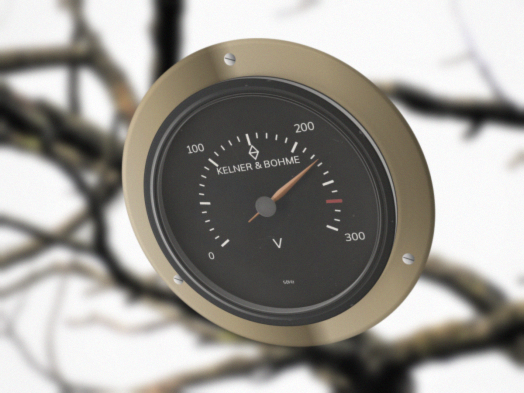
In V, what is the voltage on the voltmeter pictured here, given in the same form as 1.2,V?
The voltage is 225,V
